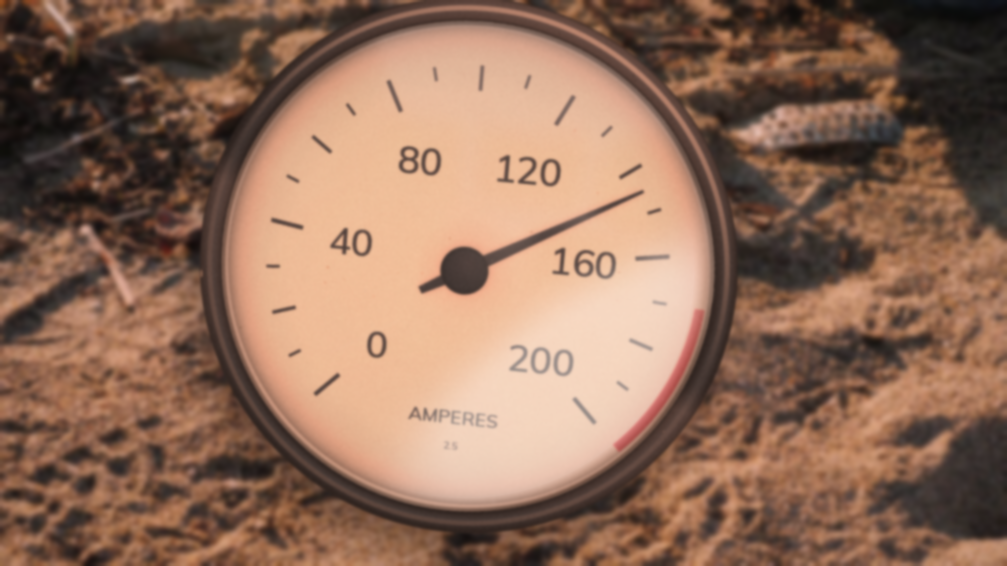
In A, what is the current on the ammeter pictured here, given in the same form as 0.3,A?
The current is 145,A
